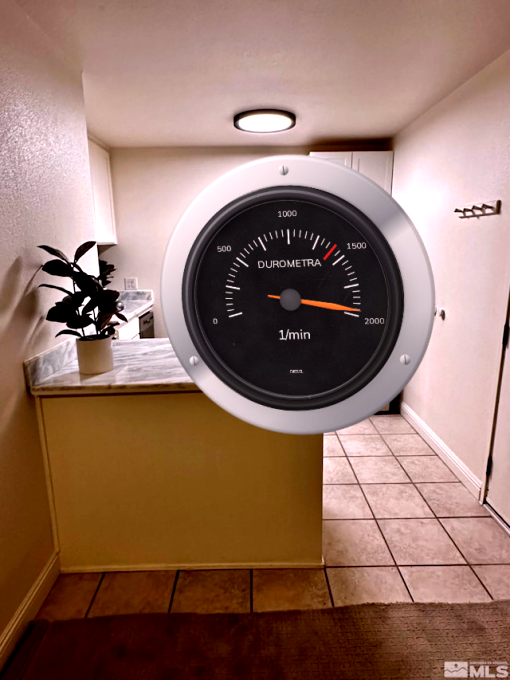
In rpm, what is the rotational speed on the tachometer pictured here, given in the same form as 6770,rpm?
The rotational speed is 1950,rpm
